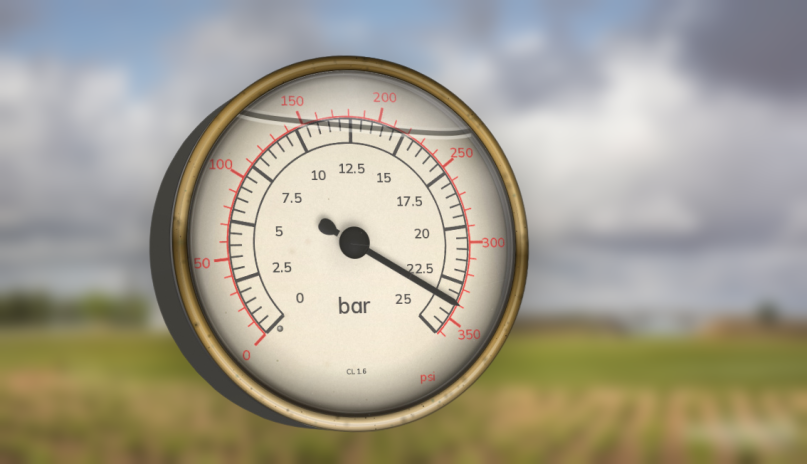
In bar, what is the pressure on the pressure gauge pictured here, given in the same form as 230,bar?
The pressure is 23.5,bar
